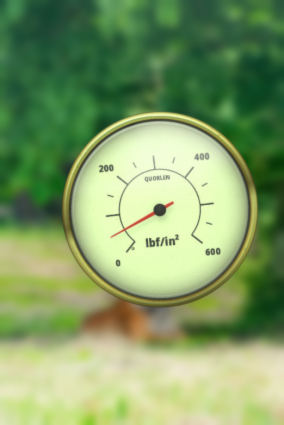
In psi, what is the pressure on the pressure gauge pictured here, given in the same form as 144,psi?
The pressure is 50,psi
